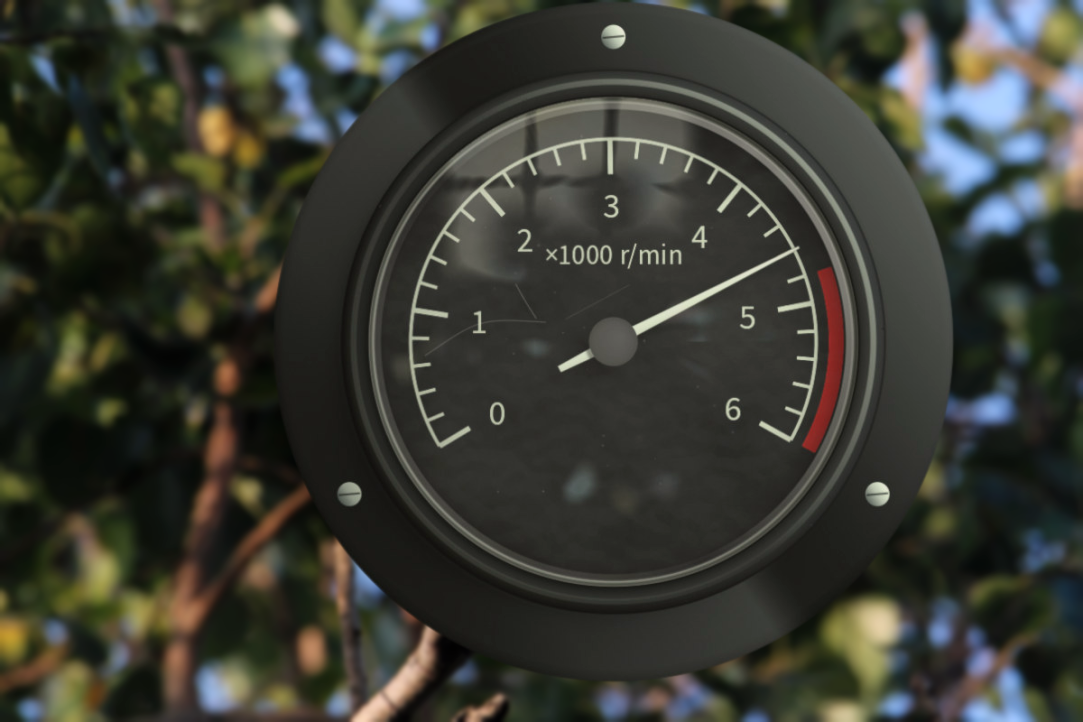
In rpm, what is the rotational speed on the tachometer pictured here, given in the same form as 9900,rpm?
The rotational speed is 4600,rpm
